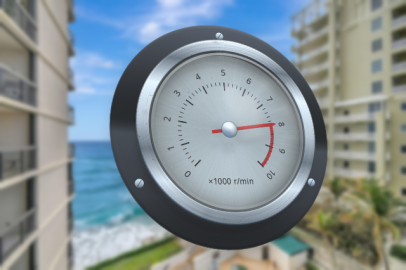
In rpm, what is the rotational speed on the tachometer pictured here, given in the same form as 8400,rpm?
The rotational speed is 8000,rpm
